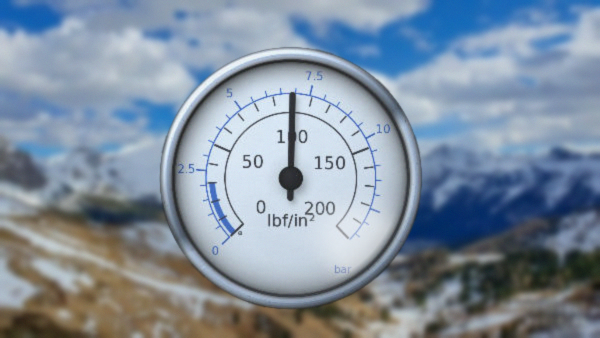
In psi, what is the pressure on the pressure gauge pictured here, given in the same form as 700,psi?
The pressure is 100,psi
